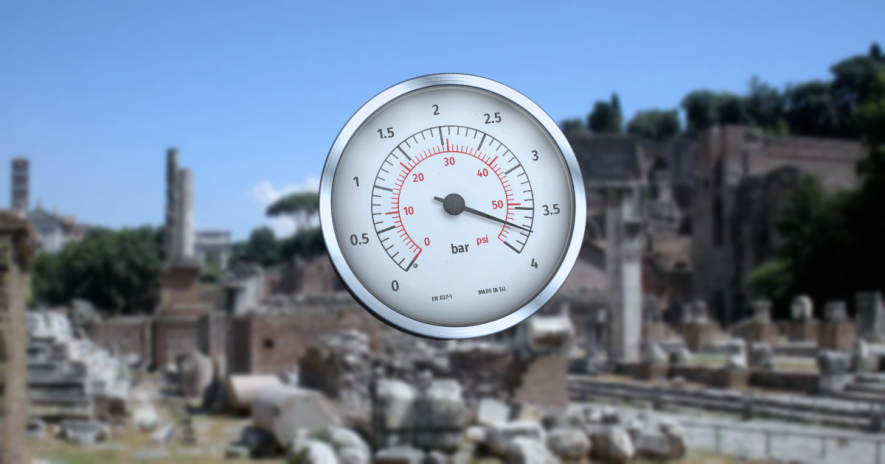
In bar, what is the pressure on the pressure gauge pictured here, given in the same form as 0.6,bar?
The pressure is 3.75,bar
